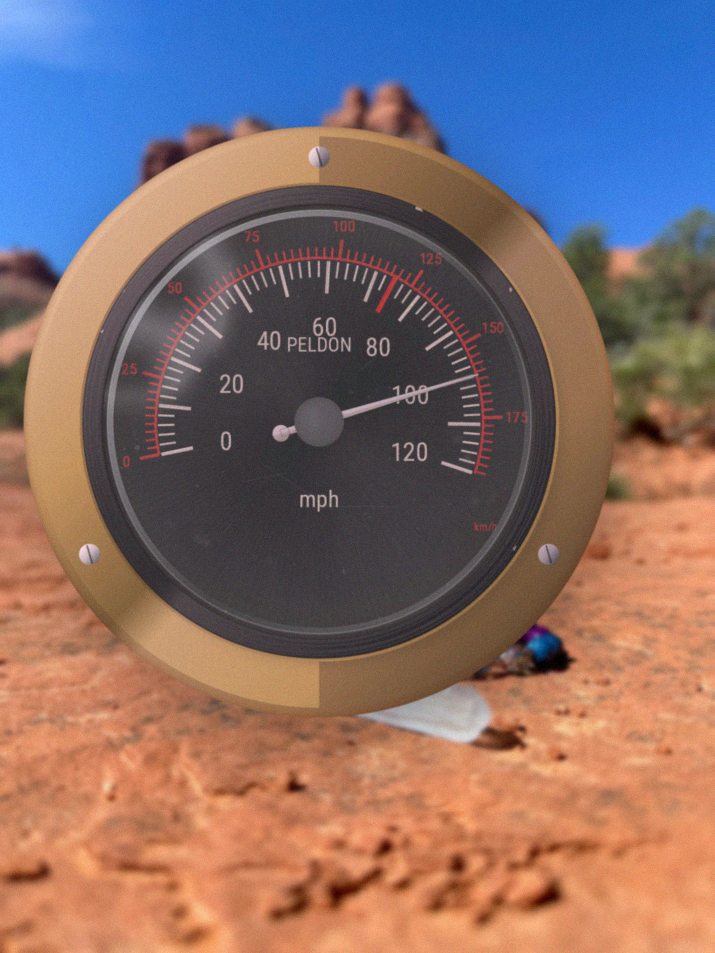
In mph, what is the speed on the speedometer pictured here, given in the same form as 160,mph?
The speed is 100,mph
